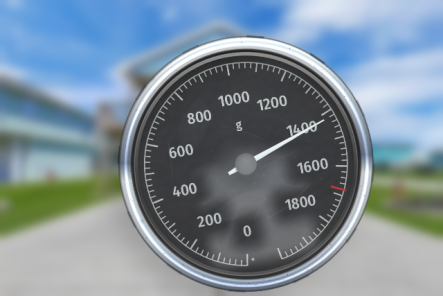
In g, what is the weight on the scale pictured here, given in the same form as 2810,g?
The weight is 1420,g
